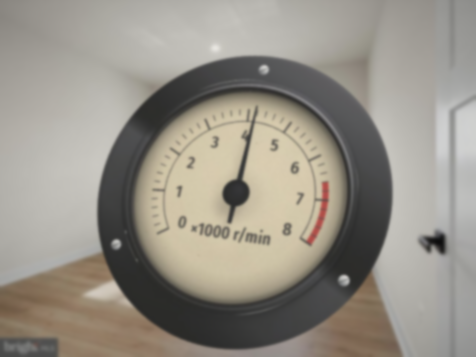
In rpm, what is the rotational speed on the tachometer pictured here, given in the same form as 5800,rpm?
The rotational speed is 4200,rpm
